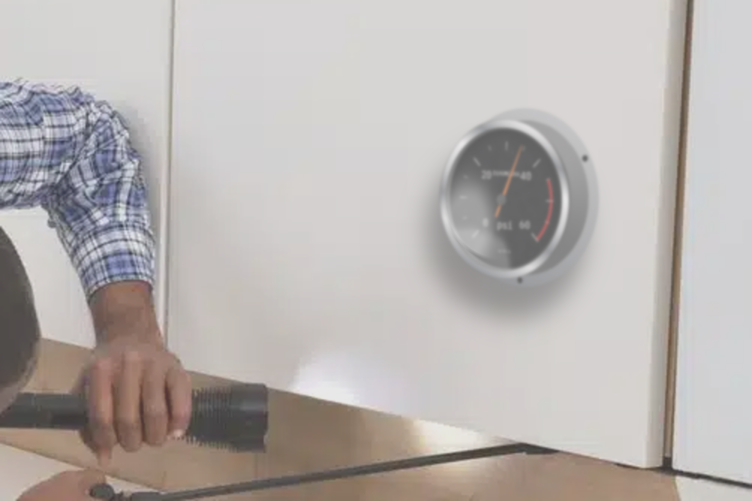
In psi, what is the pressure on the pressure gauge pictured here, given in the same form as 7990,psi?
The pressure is 35,psi
